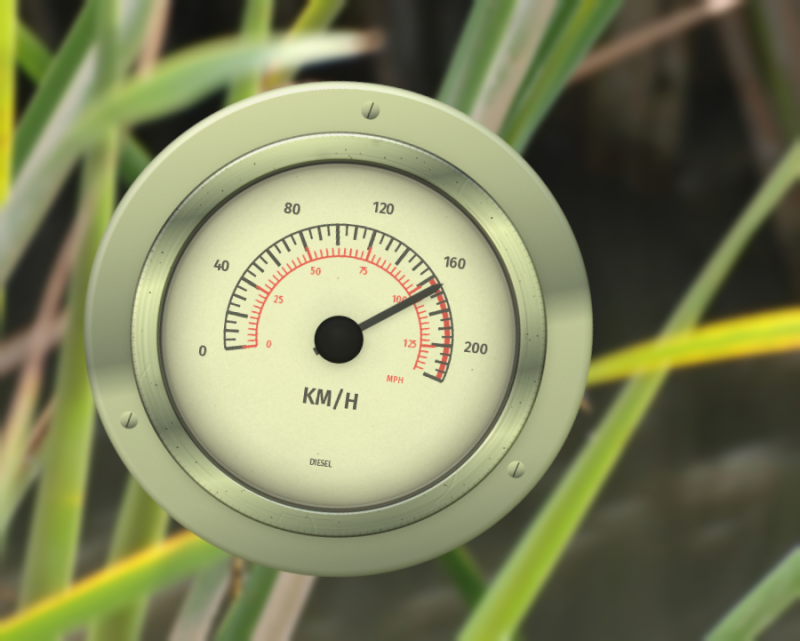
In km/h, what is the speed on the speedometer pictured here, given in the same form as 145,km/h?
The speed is 165,km/h
